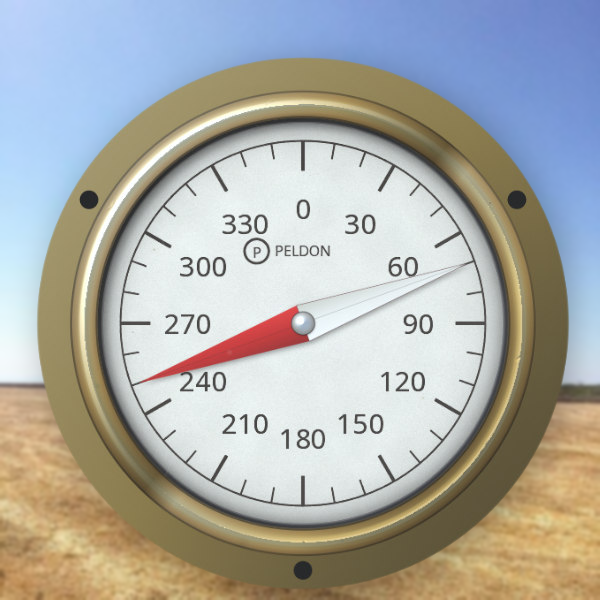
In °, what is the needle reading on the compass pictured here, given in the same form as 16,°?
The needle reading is 250,°
